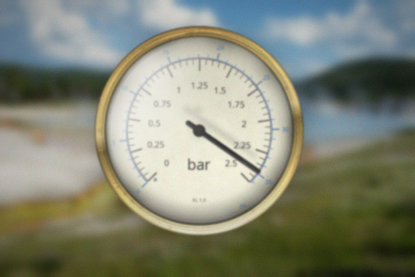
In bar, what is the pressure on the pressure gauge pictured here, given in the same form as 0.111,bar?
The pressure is 2.4,bar
